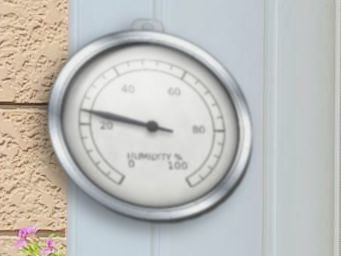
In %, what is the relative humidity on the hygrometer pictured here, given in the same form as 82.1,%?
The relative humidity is 24,%
